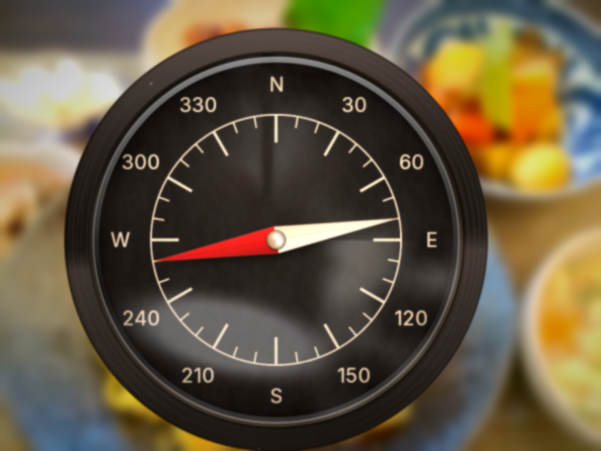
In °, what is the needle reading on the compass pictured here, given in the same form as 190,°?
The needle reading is 260,°
